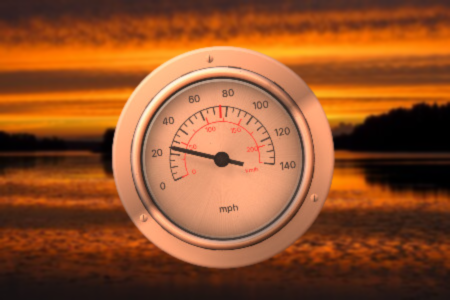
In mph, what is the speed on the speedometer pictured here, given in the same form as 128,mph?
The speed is 25,mph
